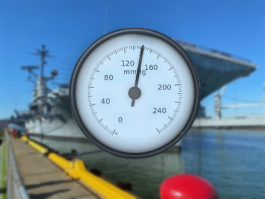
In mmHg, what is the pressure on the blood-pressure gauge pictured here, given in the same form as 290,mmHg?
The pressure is 140,mmHg
